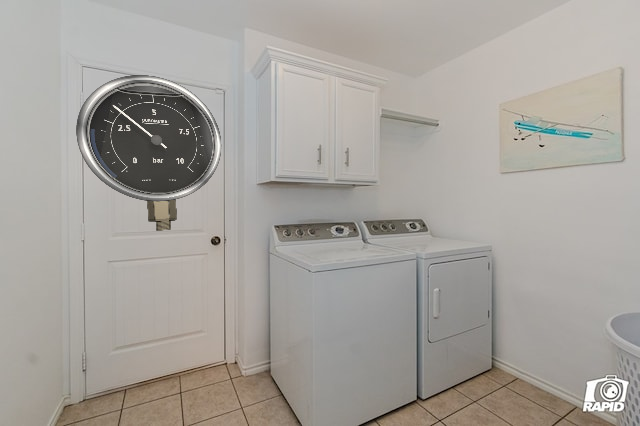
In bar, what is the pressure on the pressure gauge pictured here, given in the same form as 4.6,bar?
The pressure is 3.25,bar
